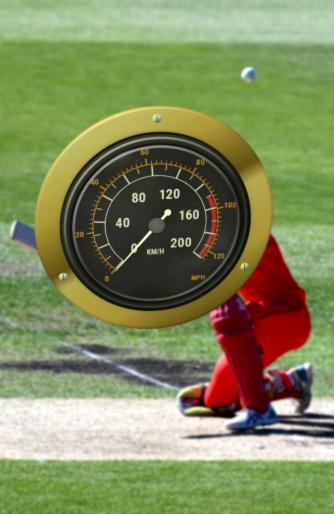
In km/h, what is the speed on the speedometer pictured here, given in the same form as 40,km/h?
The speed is 0,km/h
